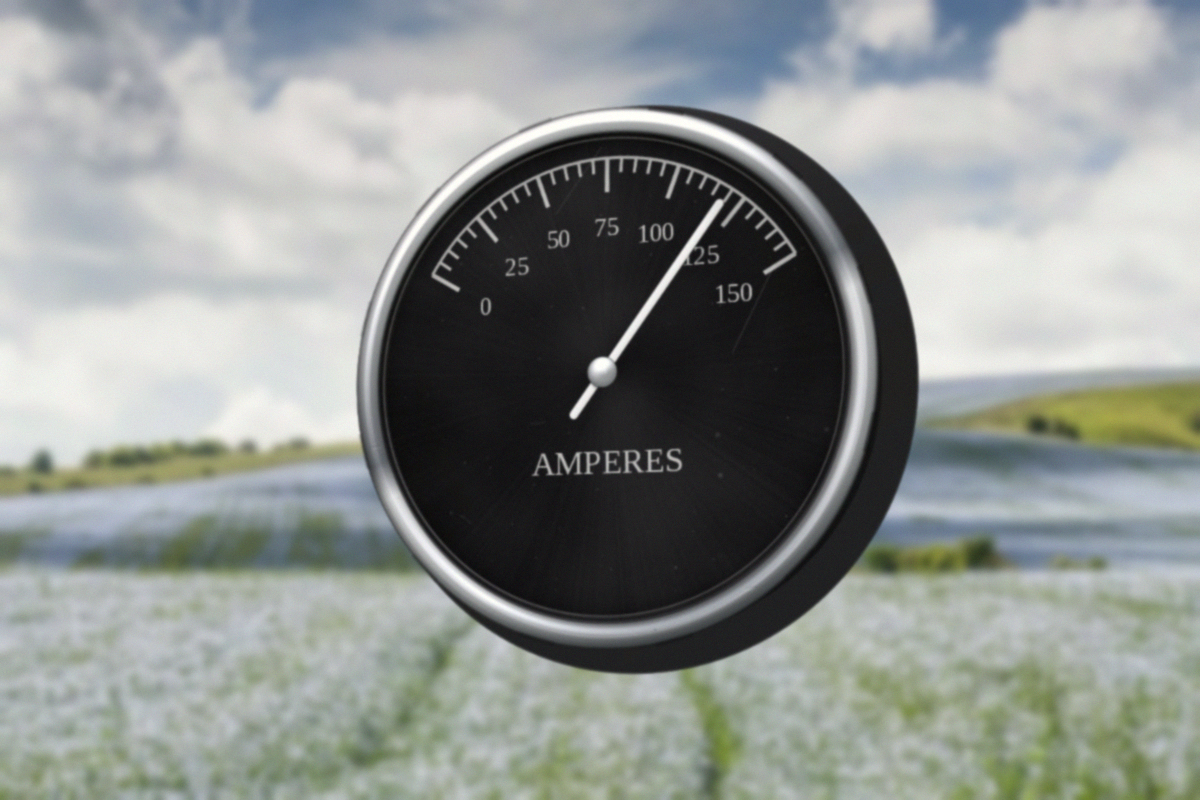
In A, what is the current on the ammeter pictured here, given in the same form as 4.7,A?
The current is 120,A
